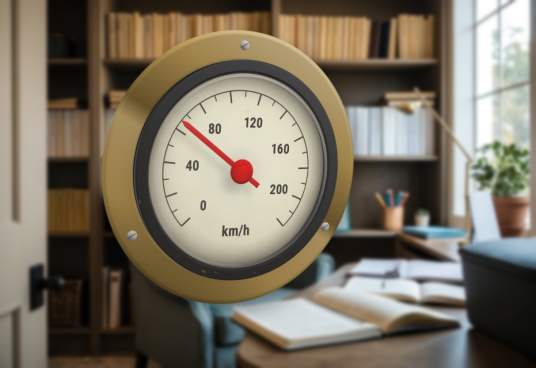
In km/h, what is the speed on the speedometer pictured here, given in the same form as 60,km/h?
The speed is 65,km/h
